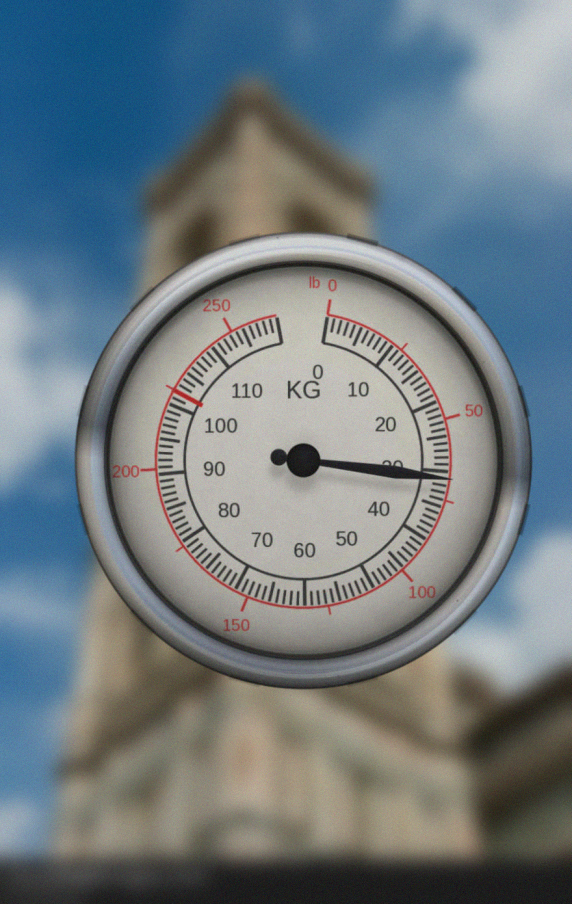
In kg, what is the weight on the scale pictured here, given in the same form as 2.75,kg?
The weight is 31,kg
